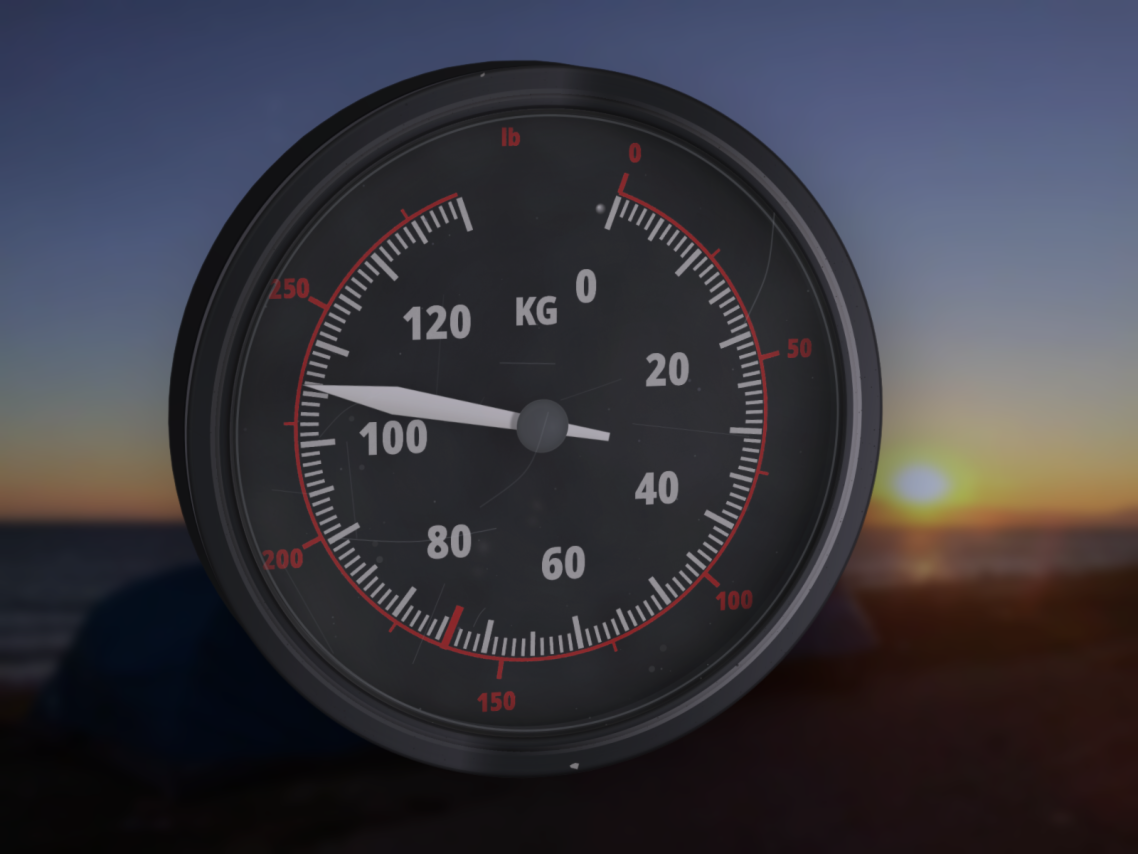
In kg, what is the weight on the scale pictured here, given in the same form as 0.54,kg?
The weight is 106,kg
